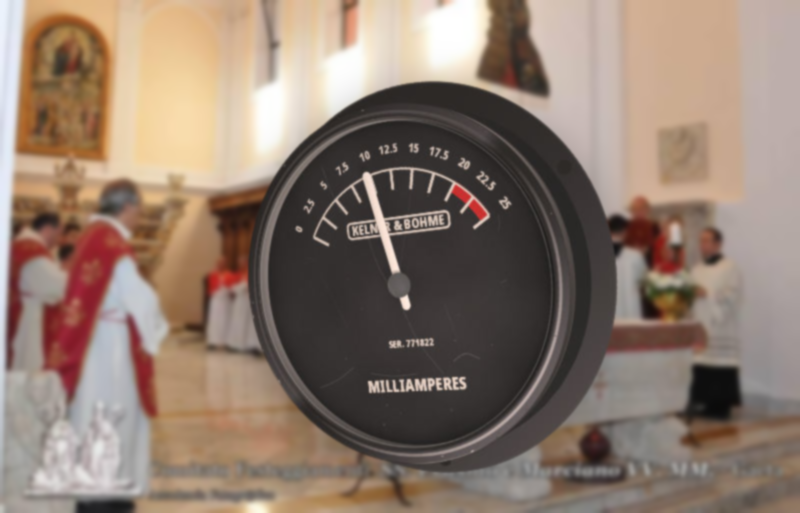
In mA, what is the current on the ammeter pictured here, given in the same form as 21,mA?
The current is 10,mA
